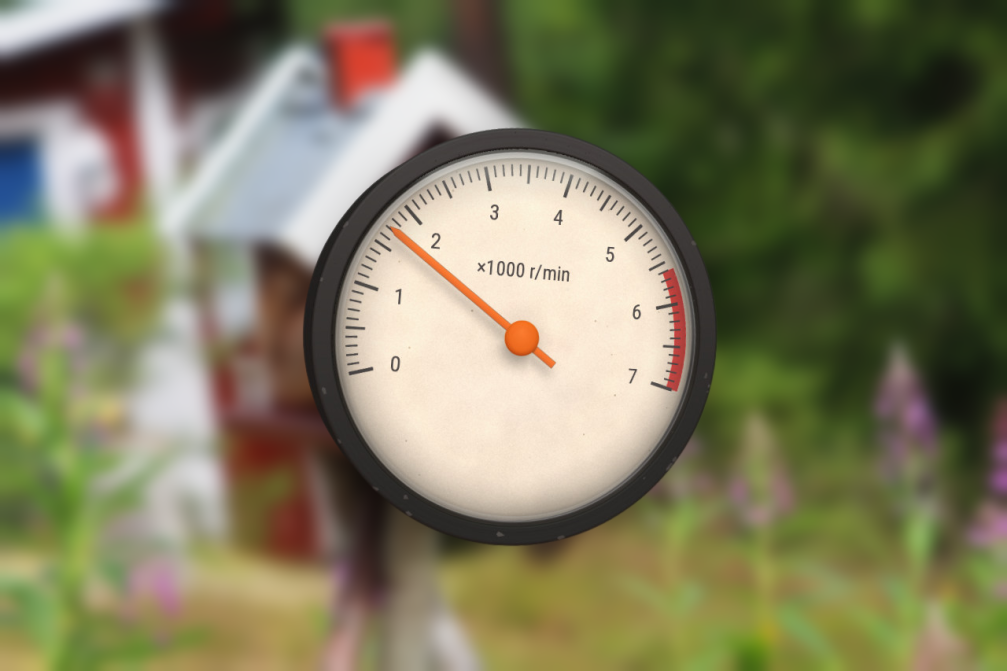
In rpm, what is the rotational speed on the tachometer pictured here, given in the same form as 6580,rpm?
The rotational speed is 1700,rpm
